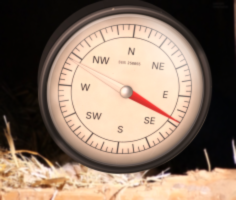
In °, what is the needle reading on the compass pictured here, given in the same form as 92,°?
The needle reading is 115,°
